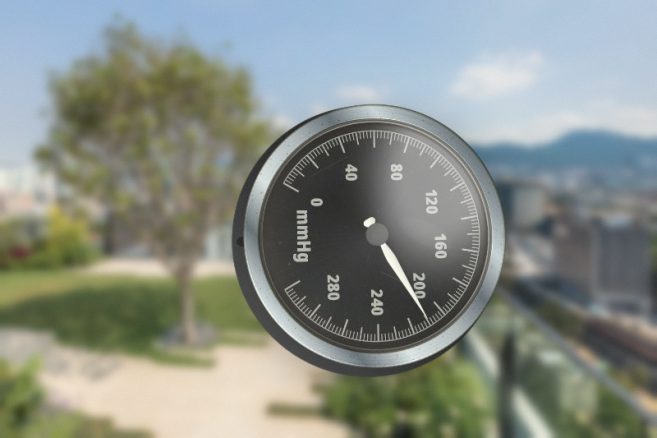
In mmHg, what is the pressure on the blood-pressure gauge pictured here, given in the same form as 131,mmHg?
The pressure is 210,mmHg
